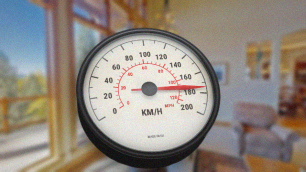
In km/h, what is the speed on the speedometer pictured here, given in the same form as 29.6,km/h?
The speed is 175,km/h
